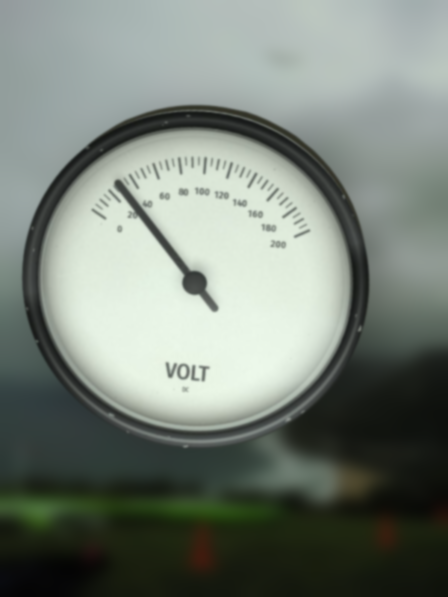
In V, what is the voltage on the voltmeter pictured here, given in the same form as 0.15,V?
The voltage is 30,V
